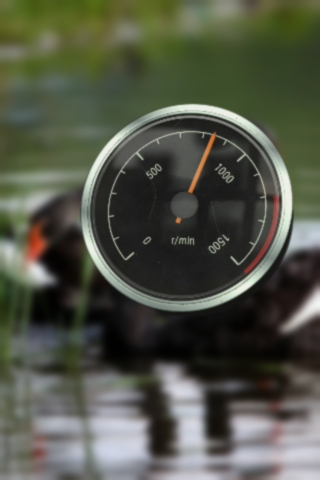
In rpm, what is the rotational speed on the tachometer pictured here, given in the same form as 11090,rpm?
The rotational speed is 850,rpm
